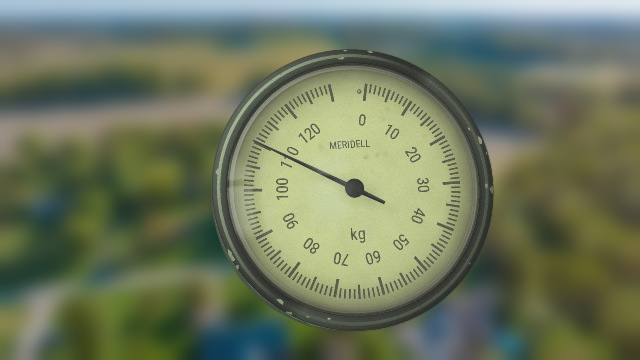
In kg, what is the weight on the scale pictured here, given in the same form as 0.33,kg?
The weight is 110,kg
